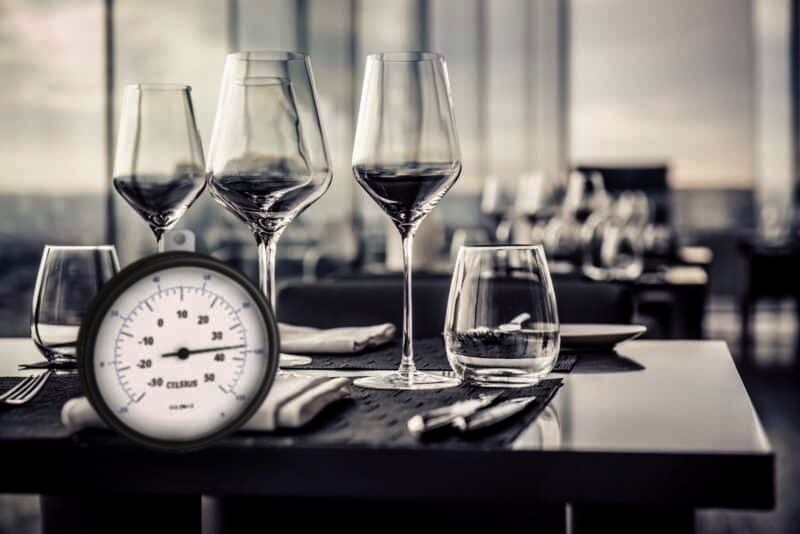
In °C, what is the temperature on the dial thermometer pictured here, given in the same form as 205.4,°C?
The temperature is 36,°C
